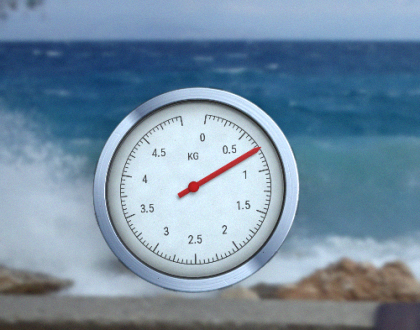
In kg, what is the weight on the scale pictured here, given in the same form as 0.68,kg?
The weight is 0.75,kg
